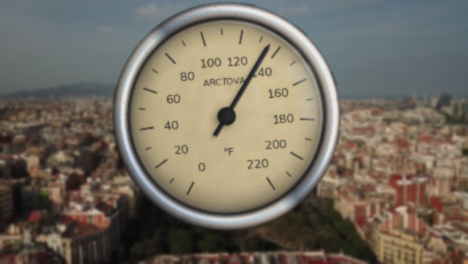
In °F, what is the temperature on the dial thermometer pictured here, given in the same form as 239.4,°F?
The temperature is 135,°F
